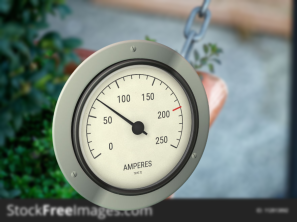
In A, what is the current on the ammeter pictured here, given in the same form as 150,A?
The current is 70,A
